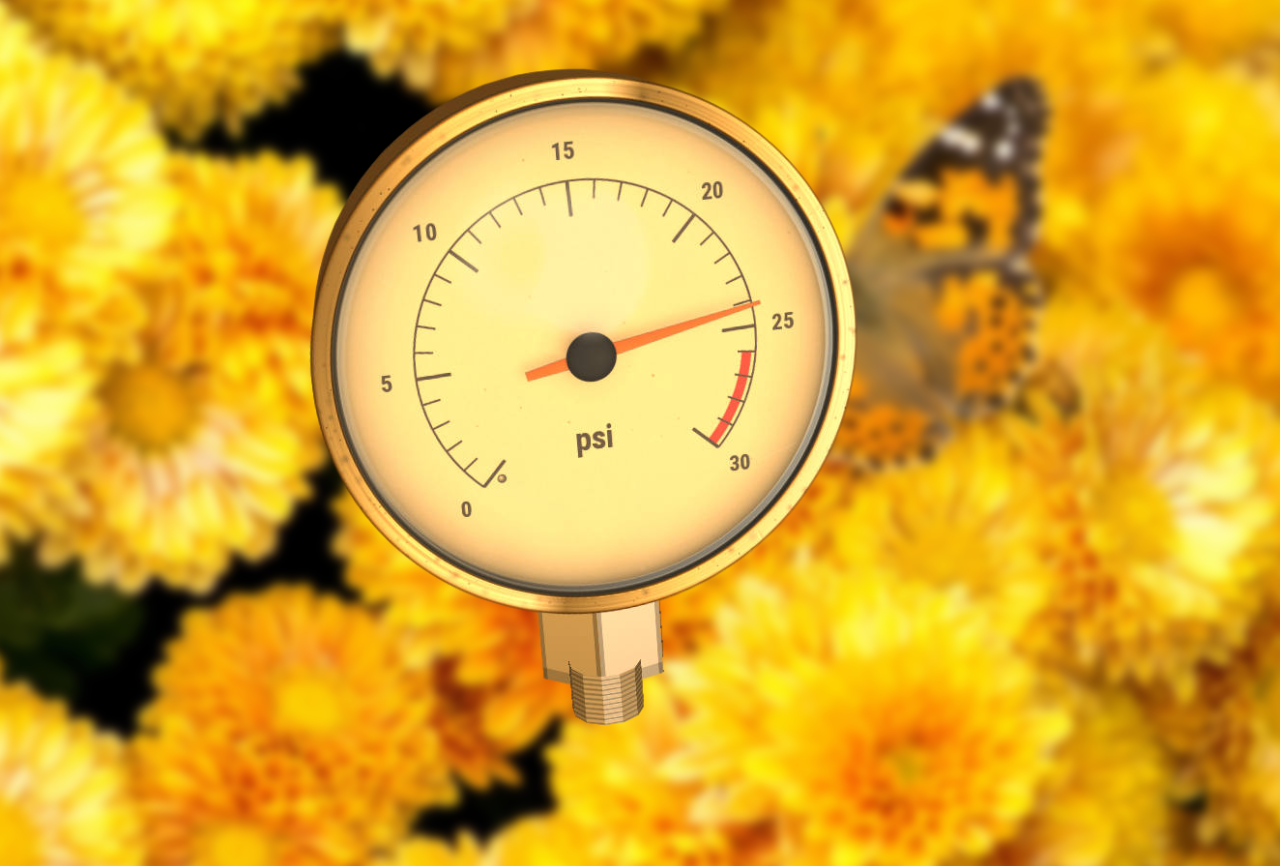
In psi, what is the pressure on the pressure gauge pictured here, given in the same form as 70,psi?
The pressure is 24,psi
